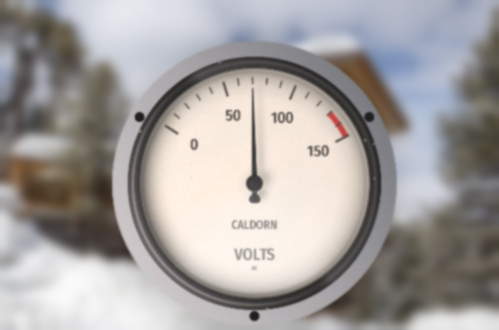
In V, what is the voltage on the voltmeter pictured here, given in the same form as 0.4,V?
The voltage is 70,V
